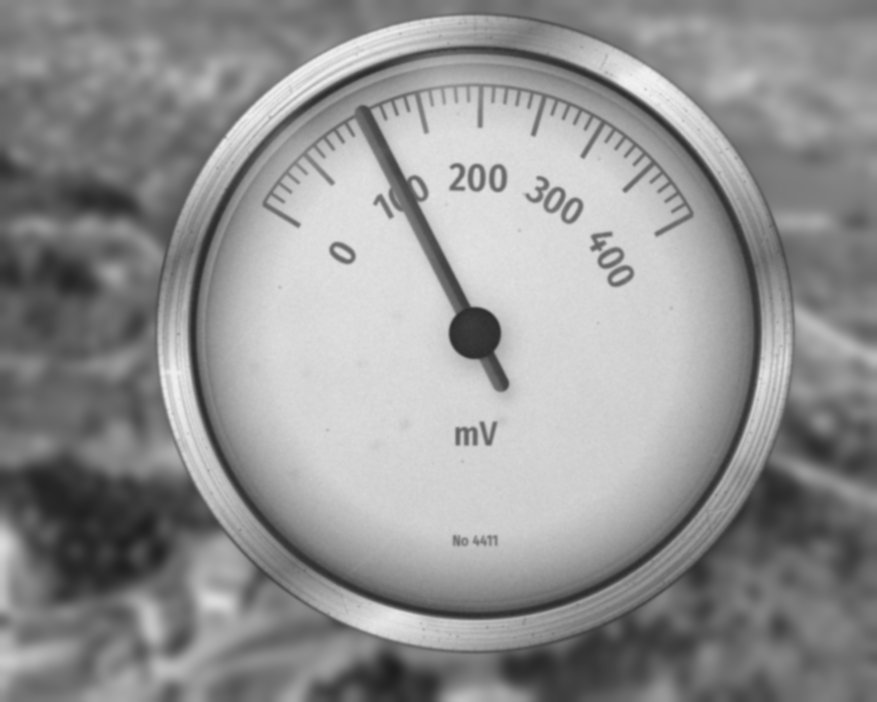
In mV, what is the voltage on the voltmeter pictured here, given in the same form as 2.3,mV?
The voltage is 105,mV
